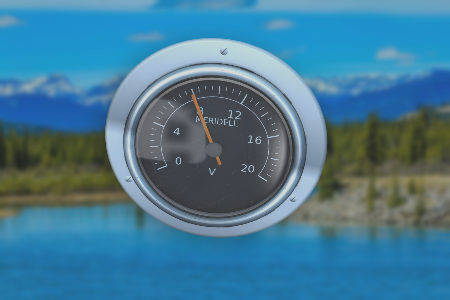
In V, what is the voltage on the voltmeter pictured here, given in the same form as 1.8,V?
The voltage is 8,V
